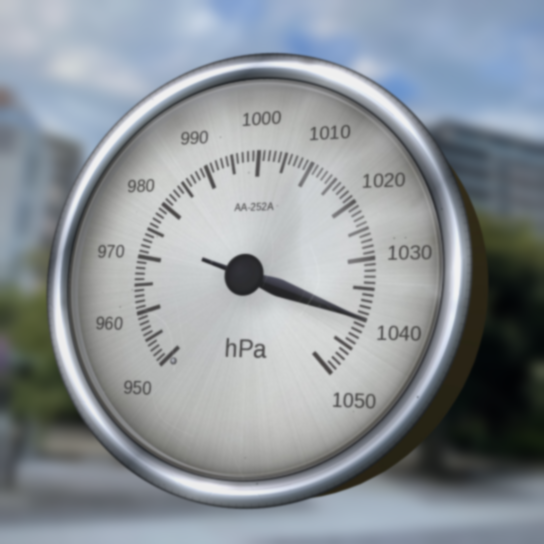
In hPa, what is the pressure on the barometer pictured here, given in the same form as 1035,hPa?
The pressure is 1040,hPa
